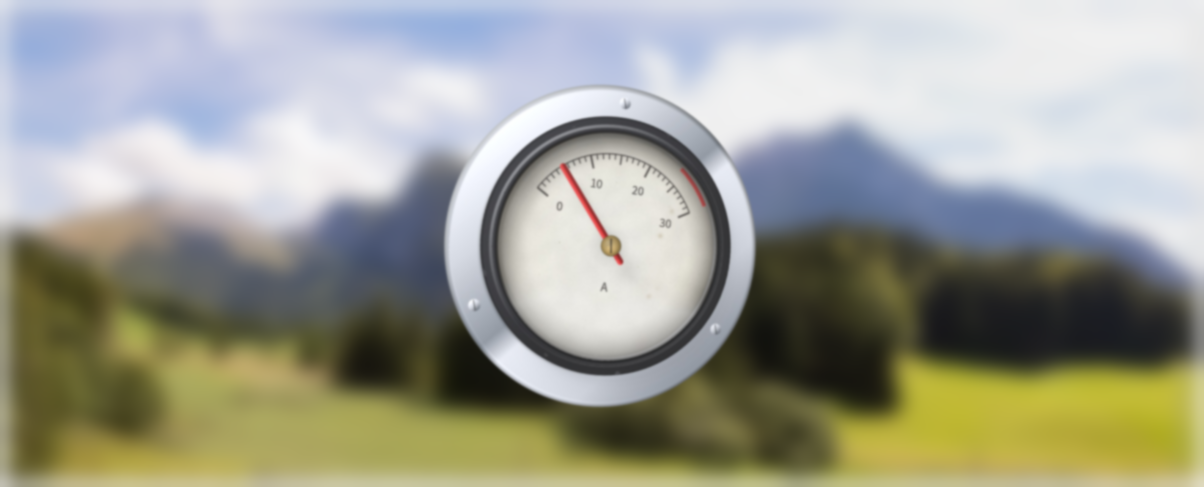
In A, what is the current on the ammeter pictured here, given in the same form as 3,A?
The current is 5,A
